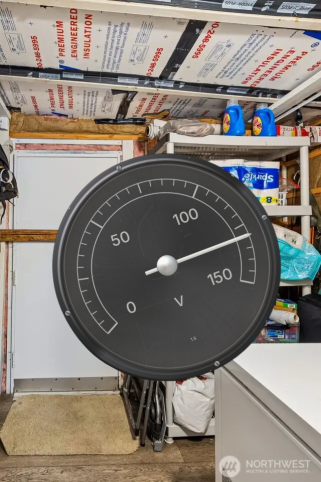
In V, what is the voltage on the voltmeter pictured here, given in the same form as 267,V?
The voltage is 130,V
